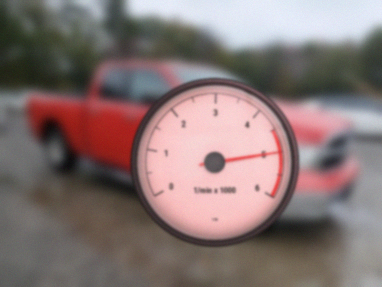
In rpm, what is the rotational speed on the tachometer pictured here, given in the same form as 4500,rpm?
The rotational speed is 5000,rpm
